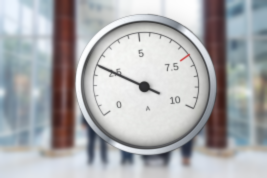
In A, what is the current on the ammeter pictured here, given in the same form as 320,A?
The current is 2.5,A
